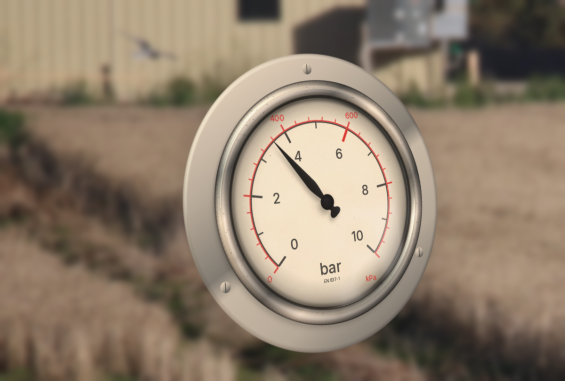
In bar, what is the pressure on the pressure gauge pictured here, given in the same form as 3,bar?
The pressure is 3.5,bar
